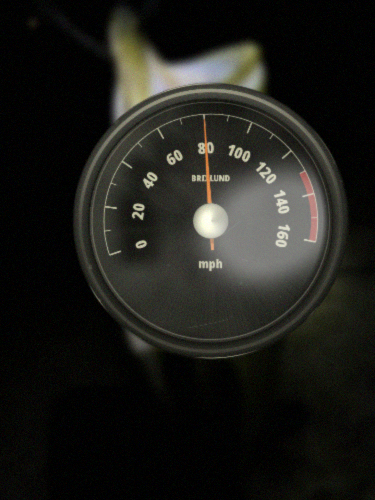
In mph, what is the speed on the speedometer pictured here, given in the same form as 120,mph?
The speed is 80,mph
